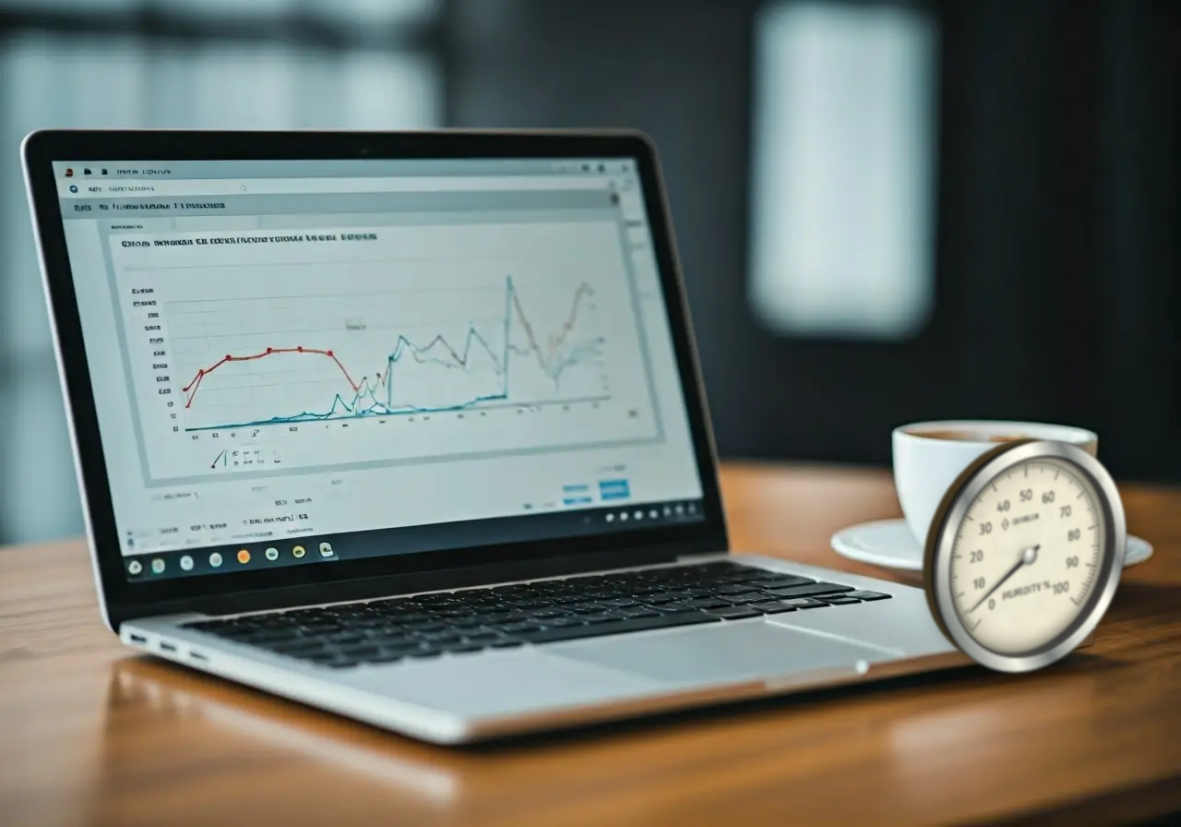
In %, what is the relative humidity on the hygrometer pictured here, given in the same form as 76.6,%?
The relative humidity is 5,%
